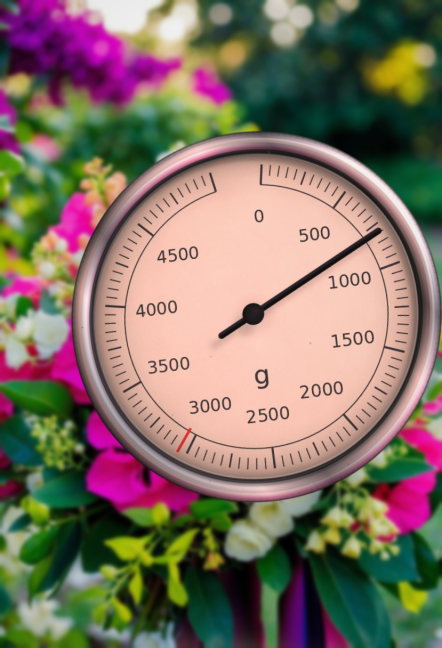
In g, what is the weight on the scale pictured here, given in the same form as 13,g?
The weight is 800,g
